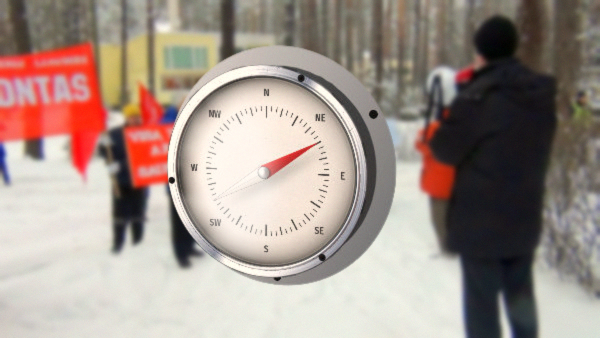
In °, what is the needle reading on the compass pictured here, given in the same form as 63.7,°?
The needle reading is 60,°
